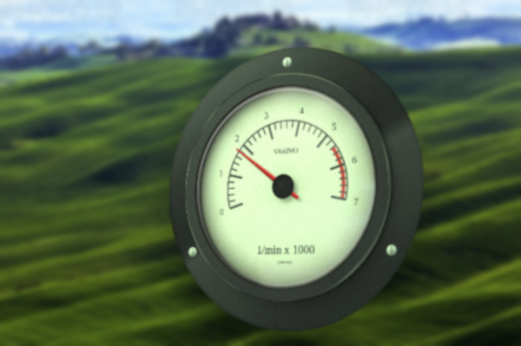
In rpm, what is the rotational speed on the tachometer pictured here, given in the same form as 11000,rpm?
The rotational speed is 1800,rpm
